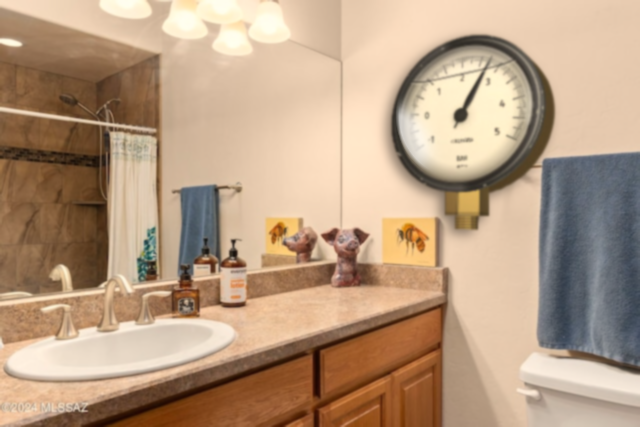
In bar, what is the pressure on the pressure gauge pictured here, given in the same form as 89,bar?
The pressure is 2.75,bar
